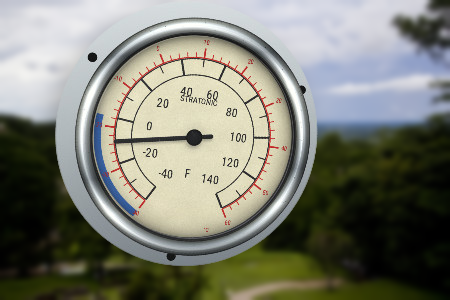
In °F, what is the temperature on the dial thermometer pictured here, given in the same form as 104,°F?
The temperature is -10,°F
